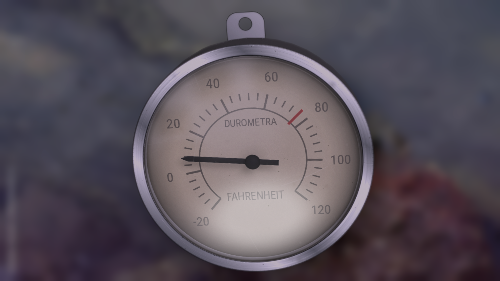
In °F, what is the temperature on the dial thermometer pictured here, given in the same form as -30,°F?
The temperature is 8,°F
